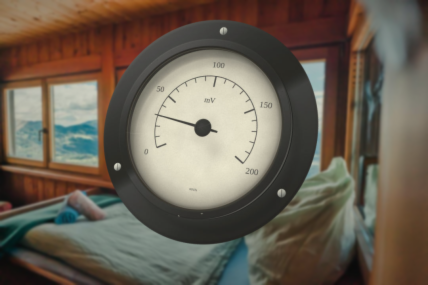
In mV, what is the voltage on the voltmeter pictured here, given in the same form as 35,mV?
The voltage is 30,mV
